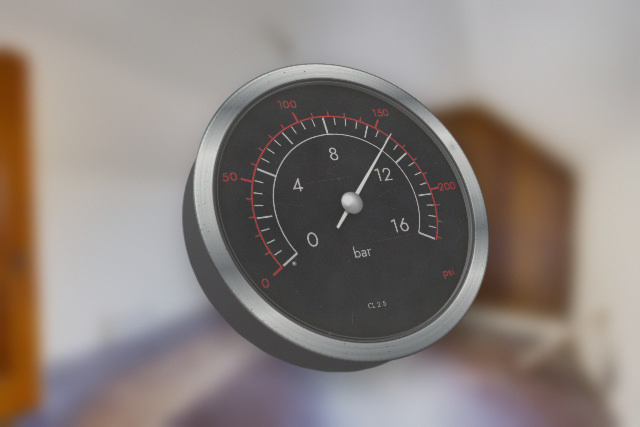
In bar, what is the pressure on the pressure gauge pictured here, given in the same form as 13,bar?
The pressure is 11,bar
